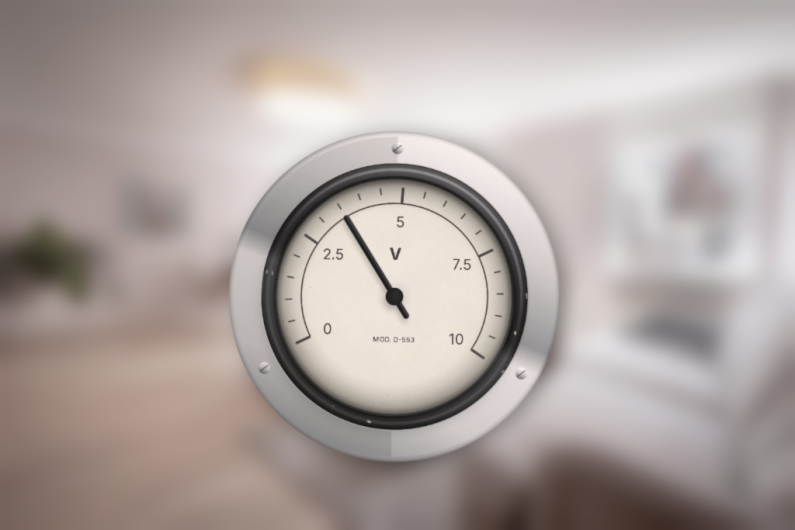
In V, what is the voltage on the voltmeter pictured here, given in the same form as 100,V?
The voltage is 3.5,V
